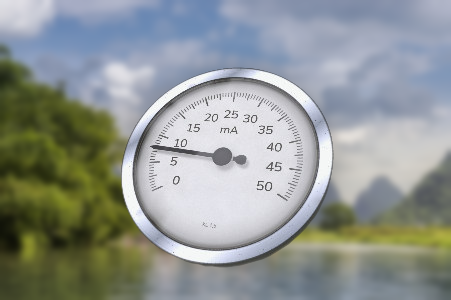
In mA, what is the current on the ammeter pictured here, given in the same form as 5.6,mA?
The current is 7.5,mA
